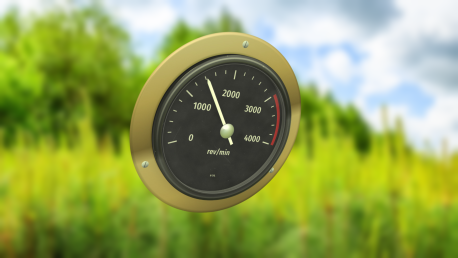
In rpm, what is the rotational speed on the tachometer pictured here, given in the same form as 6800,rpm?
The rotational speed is 1400,rpm
